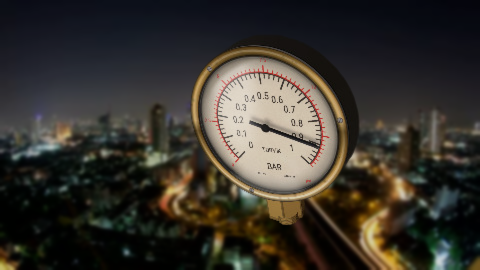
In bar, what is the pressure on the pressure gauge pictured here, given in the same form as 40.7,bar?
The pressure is 0.9,bar
